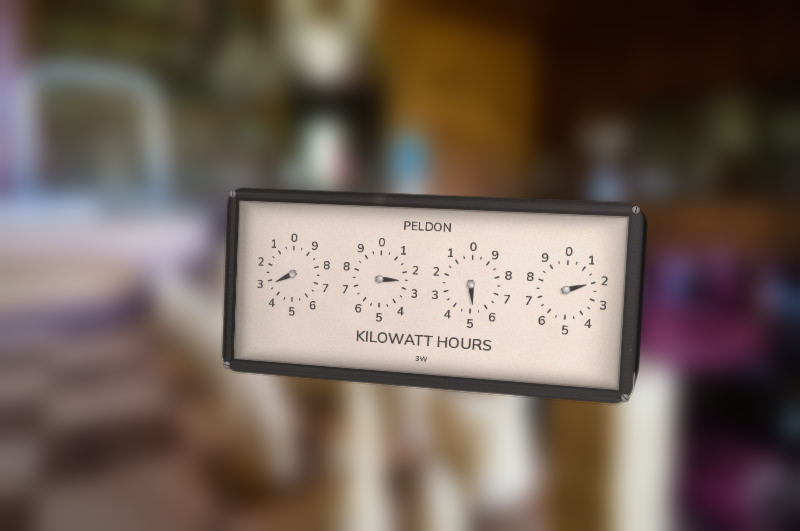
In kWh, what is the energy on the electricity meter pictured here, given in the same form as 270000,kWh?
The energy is 3252,kWh
